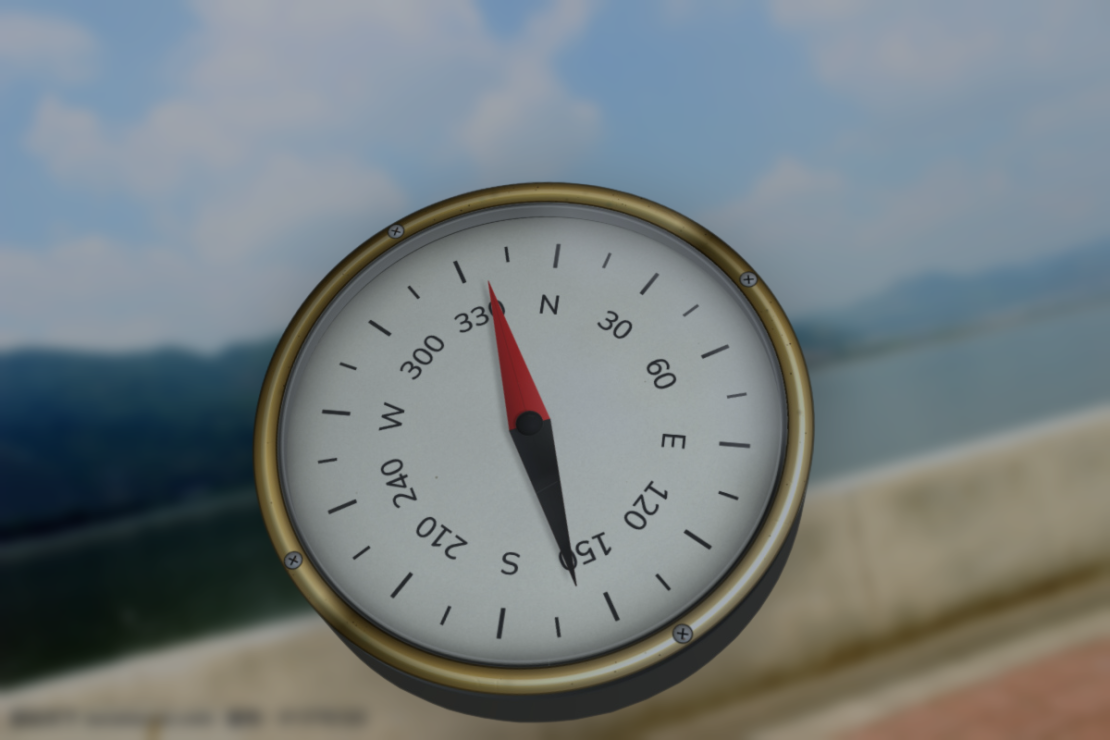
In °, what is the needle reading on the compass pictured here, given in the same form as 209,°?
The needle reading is 337.5,°
